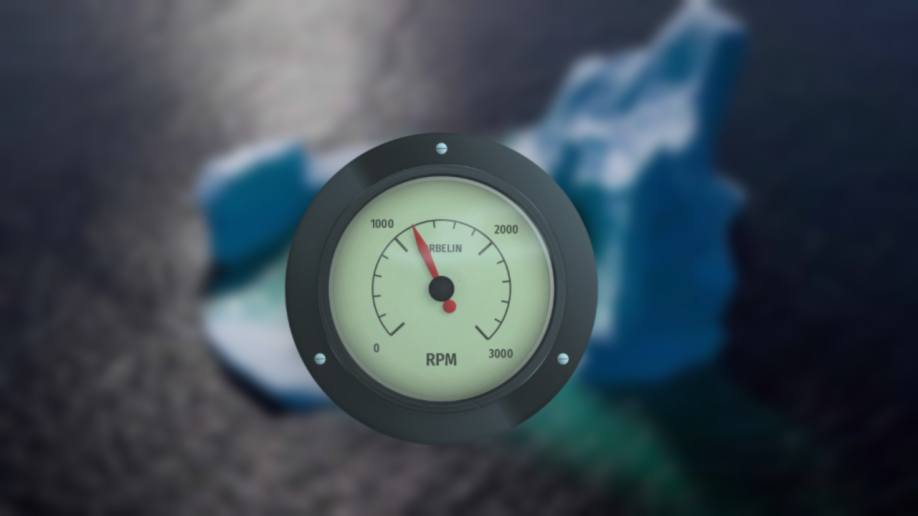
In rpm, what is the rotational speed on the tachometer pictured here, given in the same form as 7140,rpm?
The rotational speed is 1200,rpm
